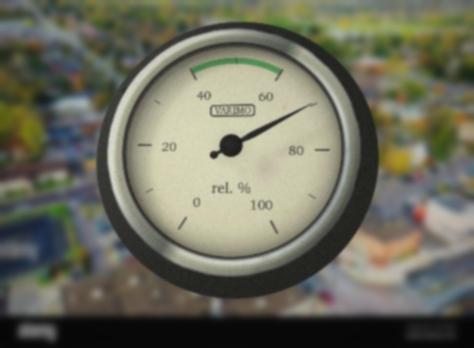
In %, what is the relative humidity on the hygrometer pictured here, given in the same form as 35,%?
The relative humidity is 70,%
